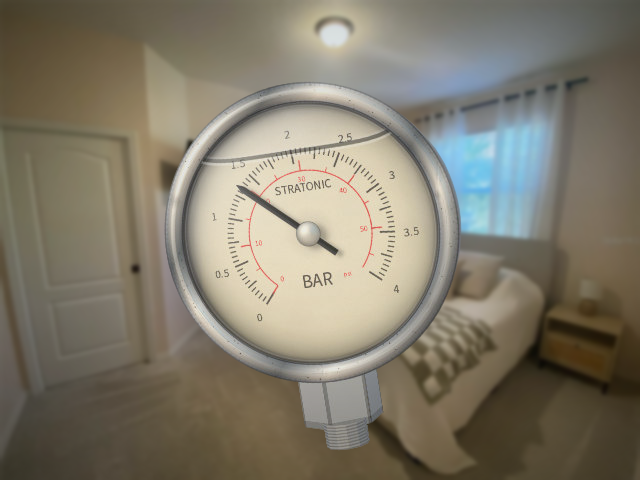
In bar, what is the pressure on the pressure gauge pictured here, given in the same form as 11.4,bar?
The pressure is 1.35,bar
